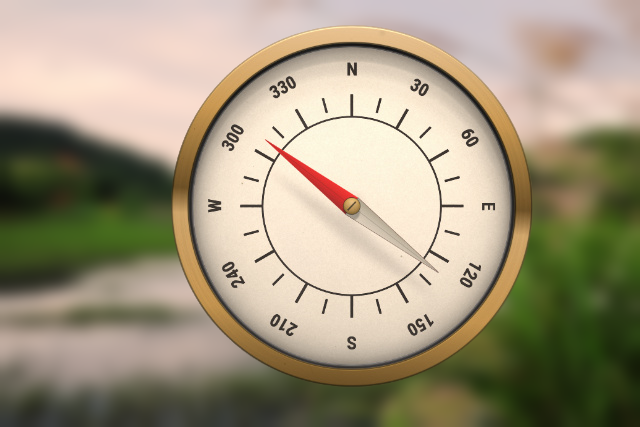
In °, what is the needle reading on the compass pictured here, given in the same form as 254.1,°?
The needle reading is 307.5,°
